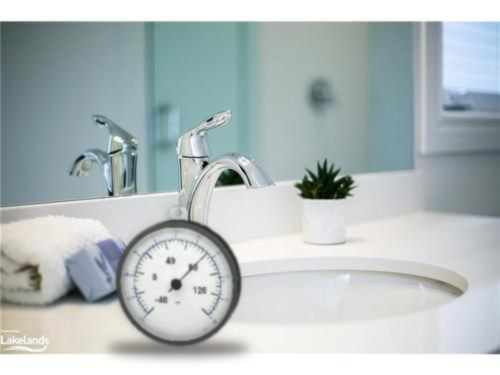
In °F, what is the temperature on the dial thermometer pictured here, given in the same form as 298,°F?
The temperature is 80,°F
